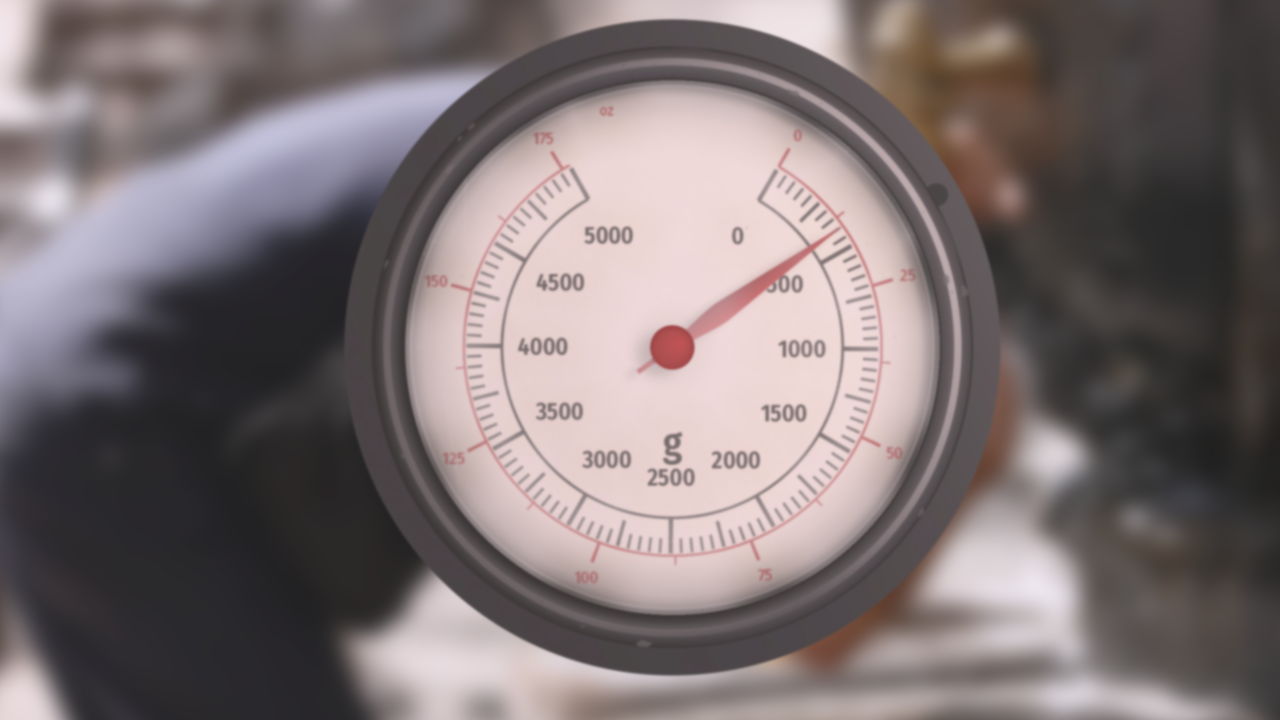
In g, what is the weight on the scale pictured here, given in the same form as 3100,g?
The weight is 400,g
